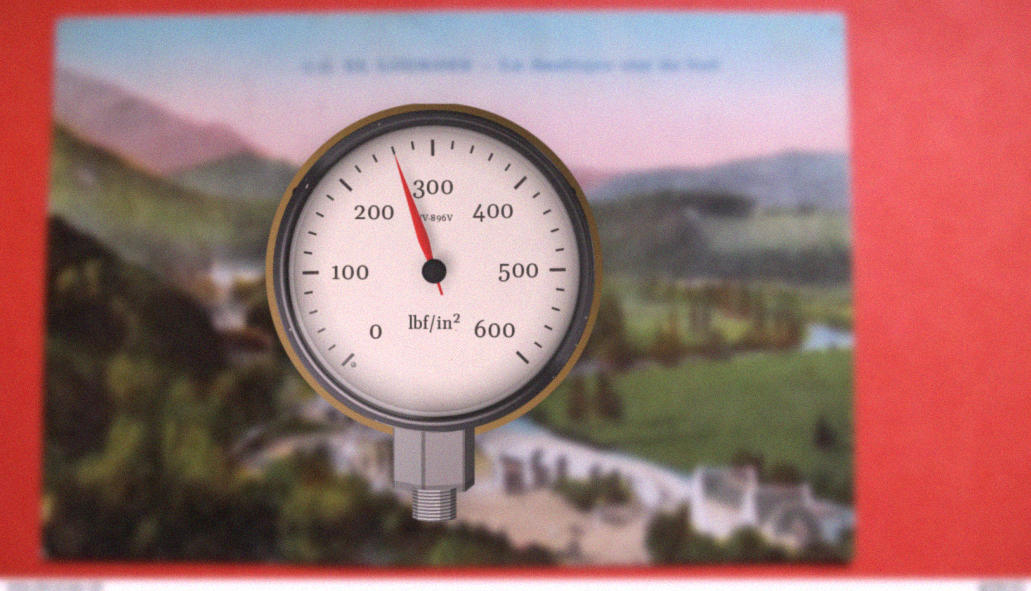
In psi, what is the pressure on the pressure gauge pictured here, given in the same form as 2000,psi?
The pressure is 260,psi
